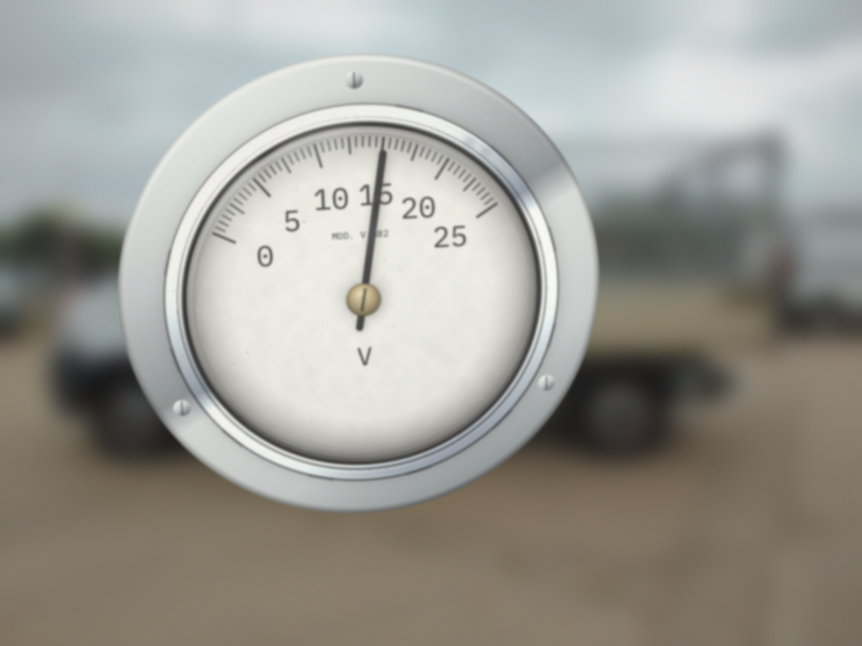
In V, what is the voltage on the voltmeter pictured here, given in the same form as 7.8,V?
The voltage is 15,V
